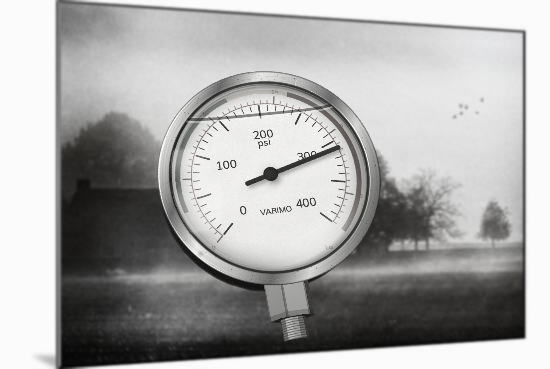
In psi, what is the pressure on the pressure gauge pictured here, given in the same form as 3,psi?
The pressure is 310,psi
